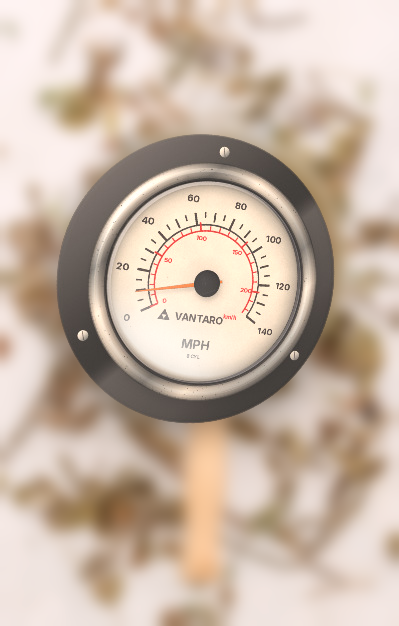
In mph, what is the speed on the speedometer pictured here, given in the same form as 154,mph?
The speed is 10,mph
